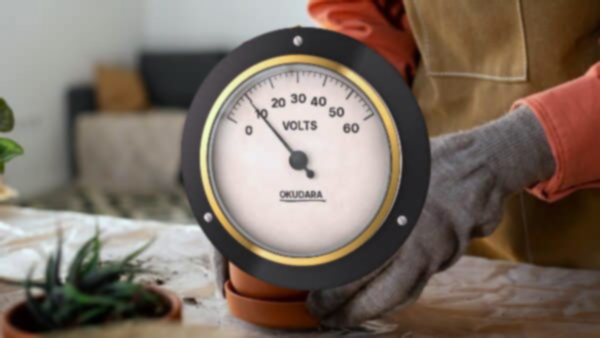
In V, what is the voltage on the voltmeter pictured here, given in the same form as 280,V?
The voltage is 10,V
